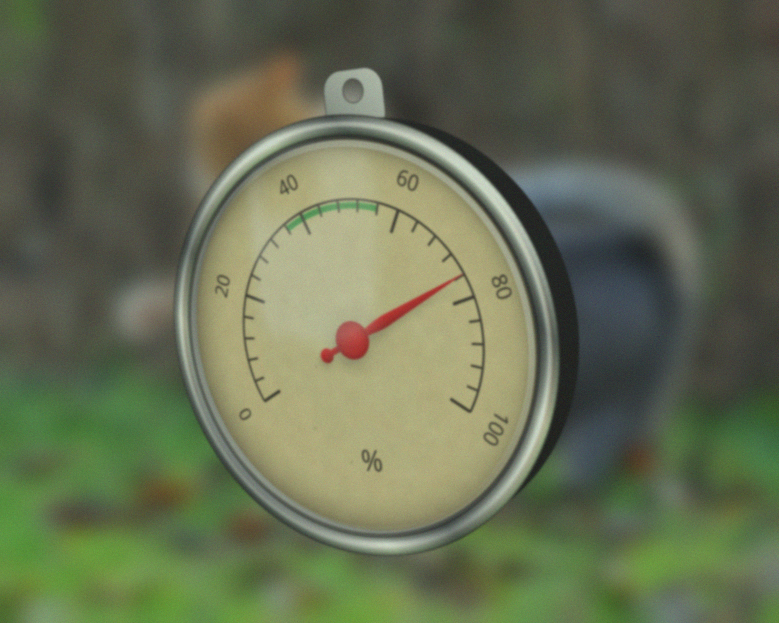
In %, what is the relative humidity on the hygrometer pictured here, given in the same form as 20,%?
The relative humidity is 76,%
